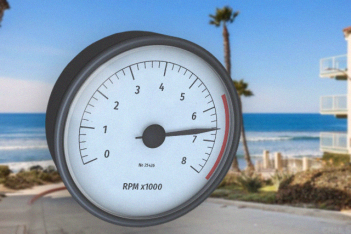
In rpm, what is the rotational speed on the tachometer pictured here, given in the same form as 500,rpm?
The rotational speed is 6600,rpm
